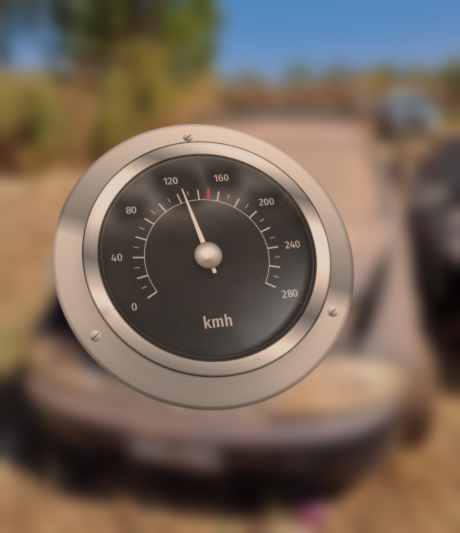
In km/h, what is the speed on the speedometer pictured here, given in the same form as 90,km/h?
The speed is 125,km/h
